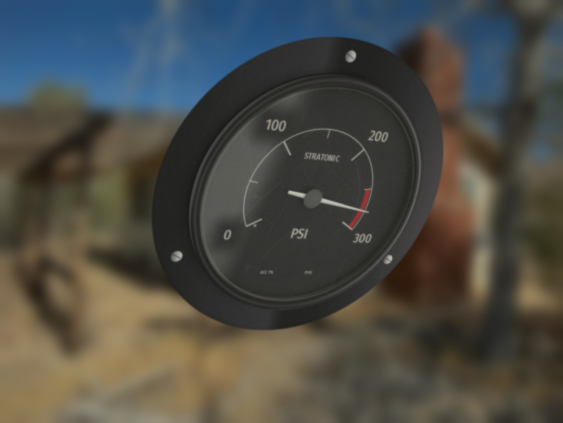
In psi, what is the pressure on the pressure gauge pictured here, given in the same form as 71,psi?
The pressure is 275,psi
